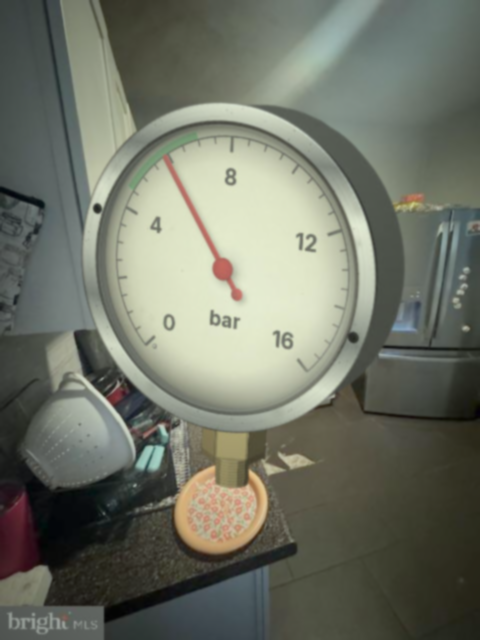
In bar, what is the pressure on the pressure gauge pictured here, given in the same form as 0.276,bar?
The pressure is 6,bar
